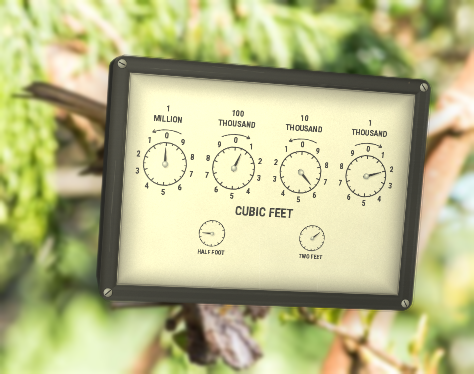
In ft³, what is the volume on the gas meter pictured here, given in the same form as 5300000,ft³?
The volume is 6200,ft³
